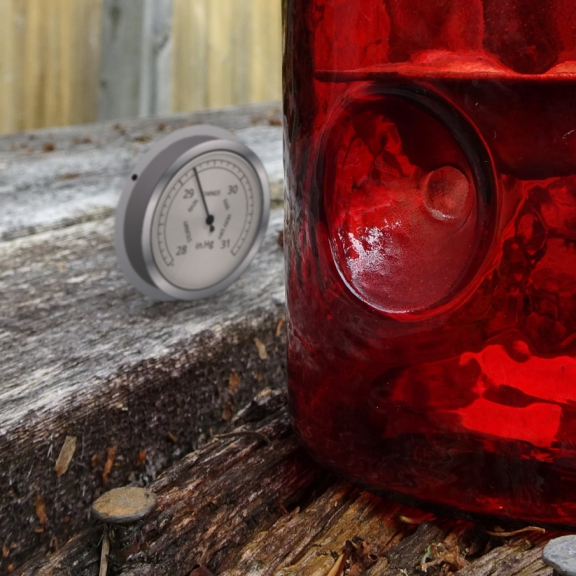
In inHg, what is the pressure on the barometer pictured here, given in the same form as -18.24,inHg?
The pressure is 29.2,inHg
